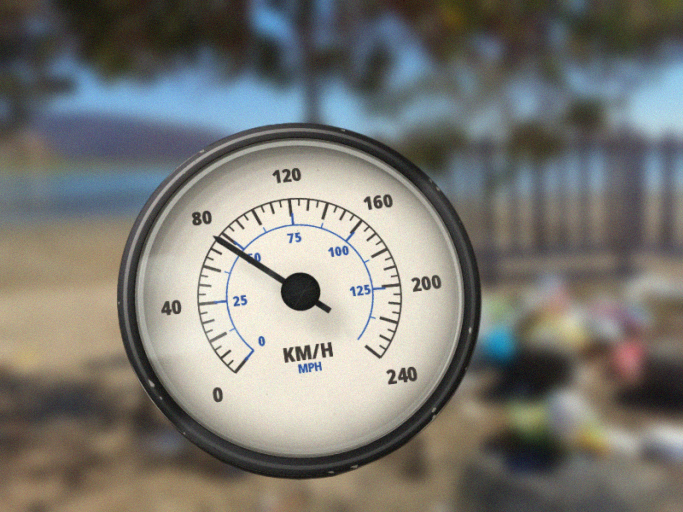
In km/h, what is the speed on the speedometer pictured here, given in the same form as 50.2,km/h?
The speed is 75,km/h
